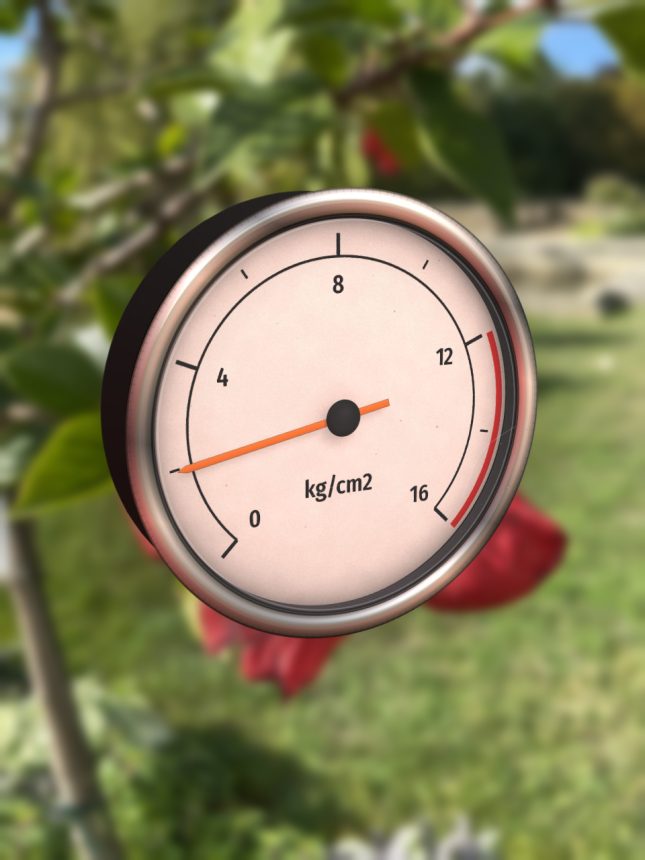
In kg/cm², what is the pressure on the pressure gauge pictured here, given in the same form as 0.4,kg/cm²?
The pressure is 2,kg/cm²
